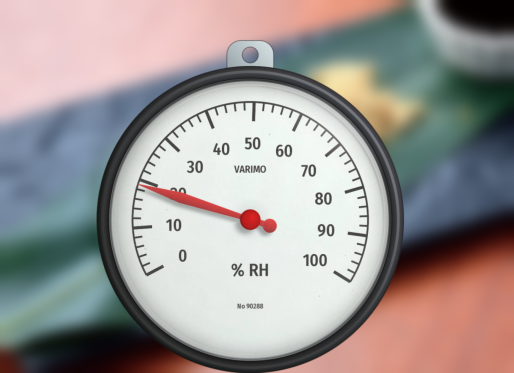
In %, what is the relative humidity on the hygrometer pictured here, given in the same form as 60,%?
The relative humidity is 19,%
